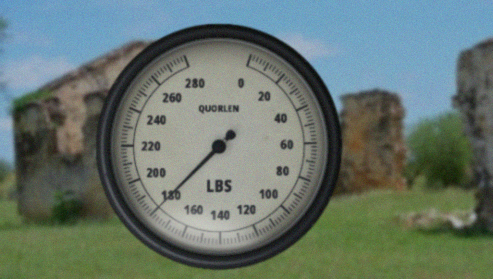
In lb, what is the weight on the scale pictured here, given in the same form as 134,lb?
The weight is 180,lb
